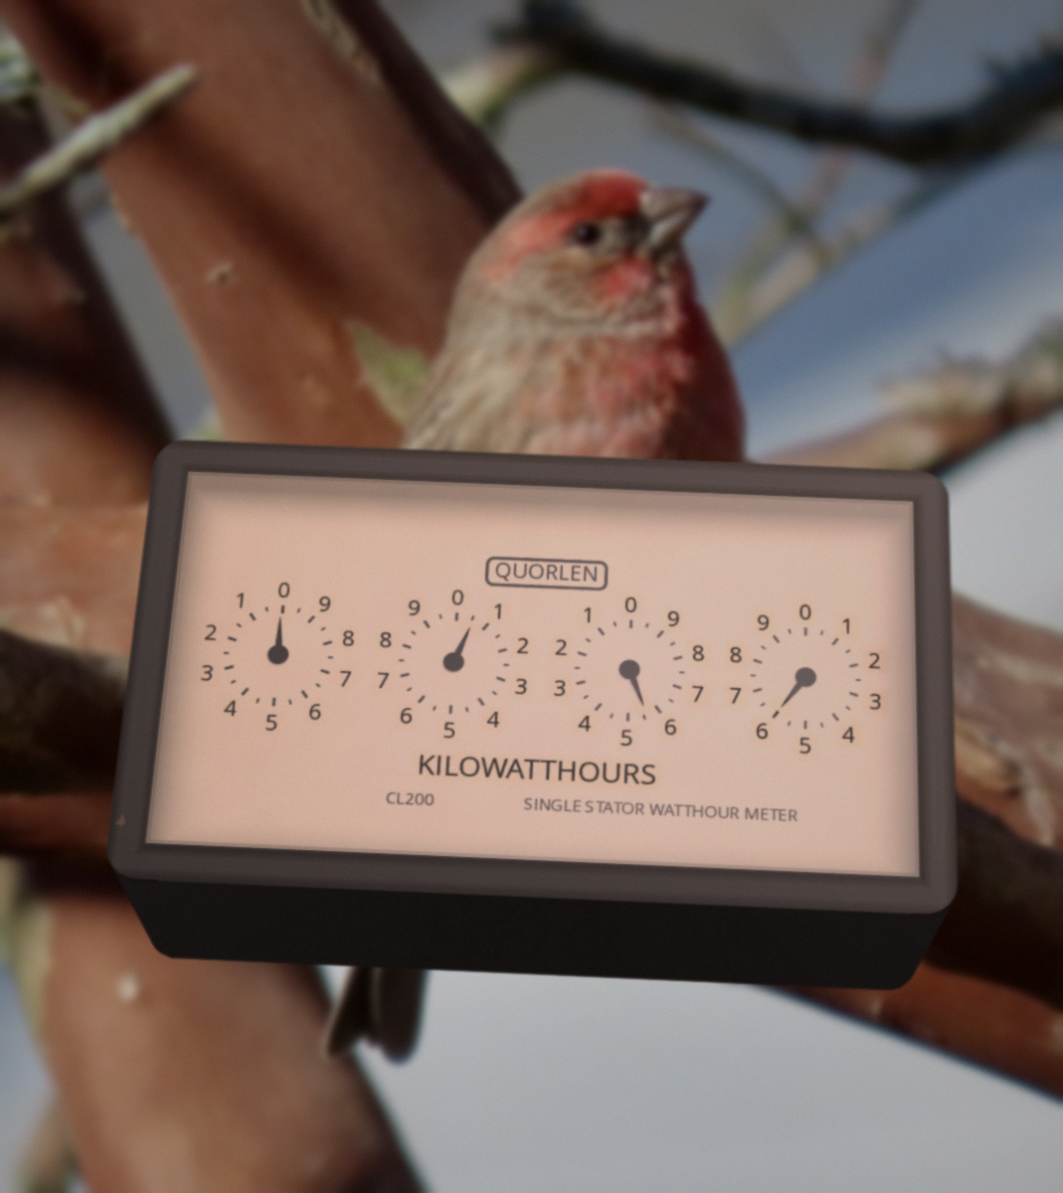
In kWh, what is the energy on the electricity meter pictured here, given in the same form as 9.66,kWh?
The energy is 56,kWh
